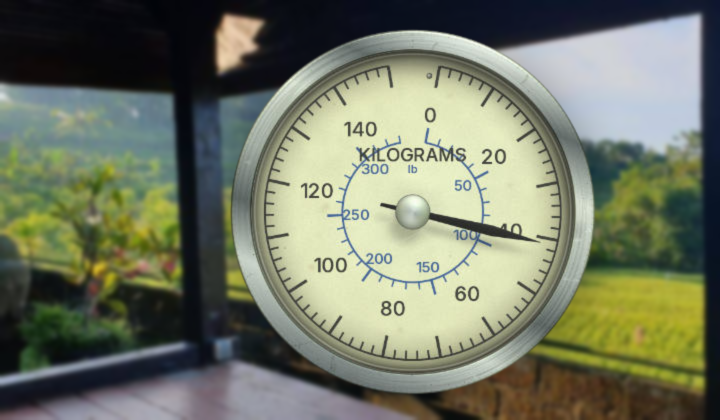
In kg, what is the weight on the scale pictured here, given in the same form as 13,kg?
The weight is 41,kg
